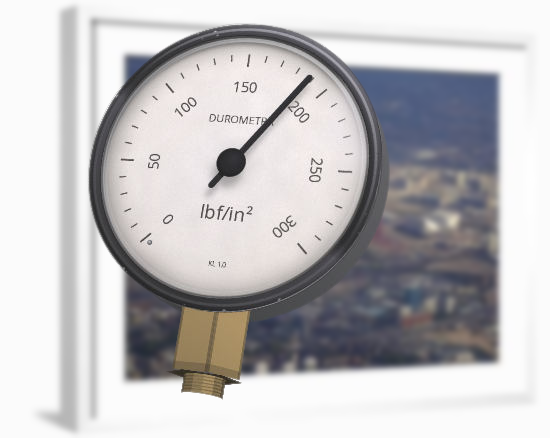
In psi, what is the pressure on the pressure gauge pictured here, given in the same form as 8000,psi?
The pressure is 190,psi
